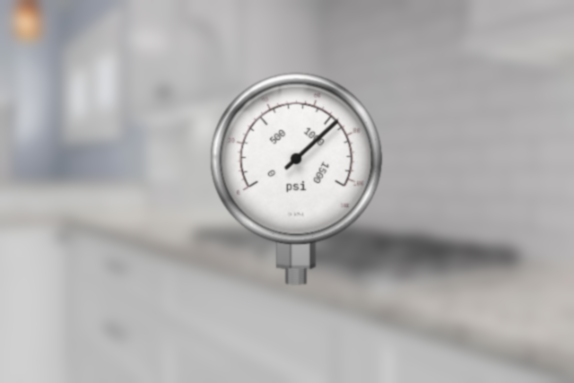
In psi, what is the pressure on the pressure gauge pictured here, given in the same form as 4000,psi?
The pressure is 1050,psi
